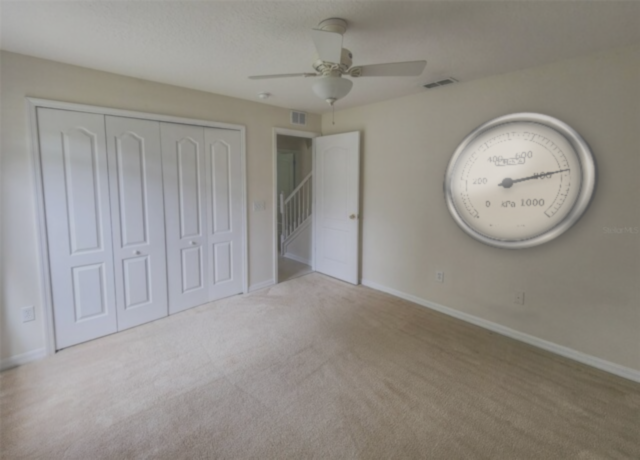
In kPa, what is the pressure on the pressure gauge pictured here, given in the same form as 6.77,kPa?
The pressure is 800,kPa
